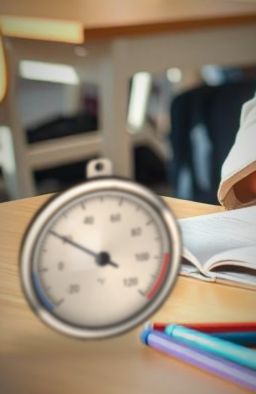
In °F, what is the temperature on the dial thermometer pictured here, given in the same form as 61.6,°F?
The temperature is 20,°F
